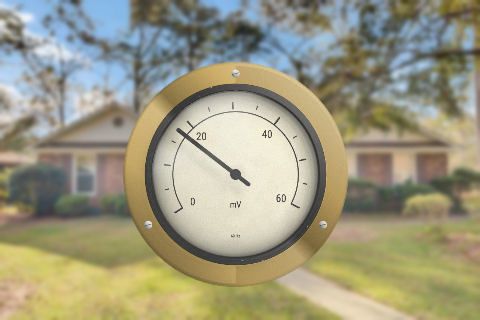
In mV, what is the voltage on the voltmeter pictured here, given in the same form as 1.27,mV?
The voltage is 17.5,mV
